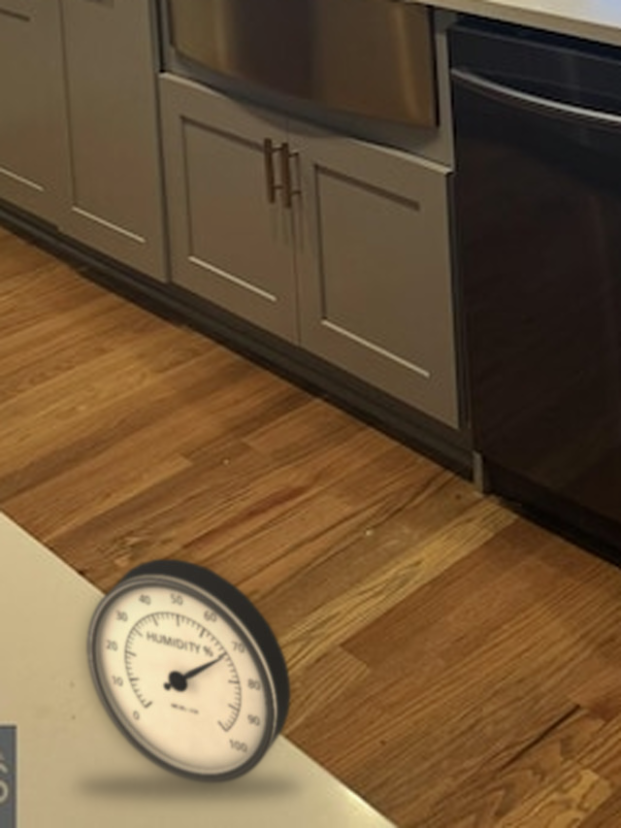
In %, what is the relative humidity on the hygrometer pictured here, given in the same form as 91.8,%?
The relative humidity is 70,%
